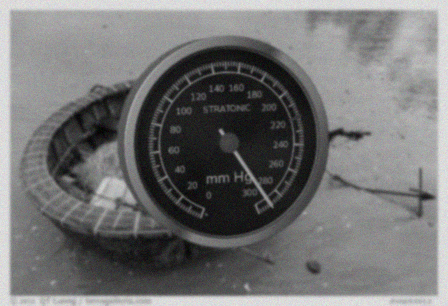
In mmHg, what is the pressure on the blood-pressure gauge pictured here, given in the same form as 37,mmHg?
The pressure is 290,mmHg
